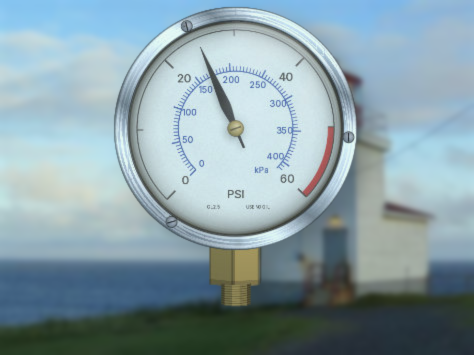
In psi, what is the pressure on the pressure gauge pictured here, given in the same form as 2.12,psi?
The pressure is 25,psi
